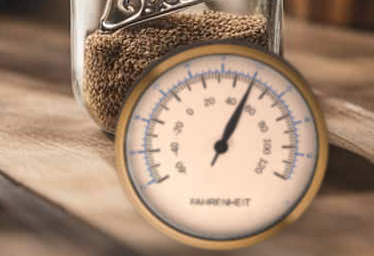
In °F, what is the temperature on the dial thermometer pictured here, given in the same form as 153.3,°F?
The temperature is 50,°F
